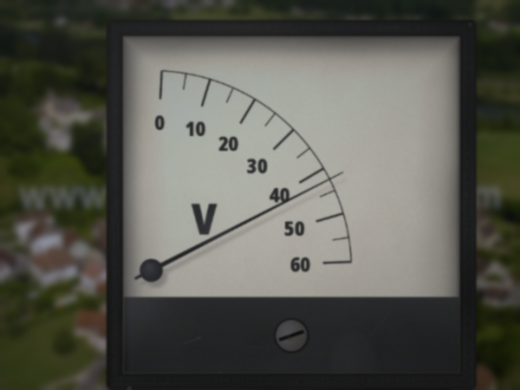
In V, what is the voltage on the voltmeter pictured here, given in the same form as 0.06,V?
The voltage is 42.5,V
